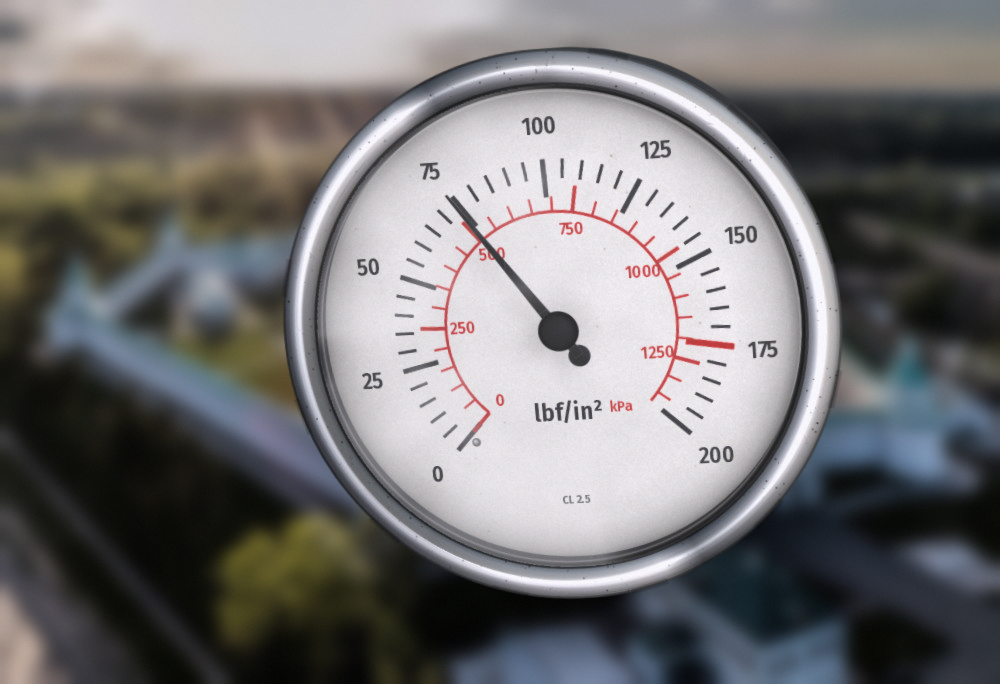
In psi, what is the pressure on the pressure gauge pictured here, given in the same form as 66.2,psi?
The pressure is 75,psi
